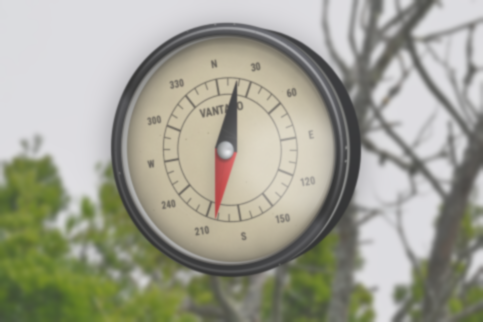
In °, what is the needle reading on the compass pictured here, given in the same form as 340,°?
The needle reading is 200,°
